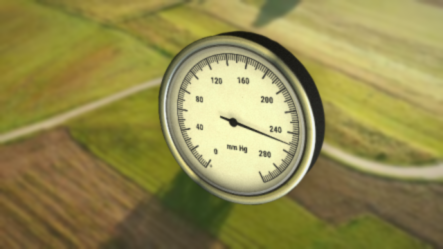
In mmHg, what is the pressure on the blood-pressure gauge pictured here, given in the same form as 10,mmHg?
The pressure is 250,mmHg
